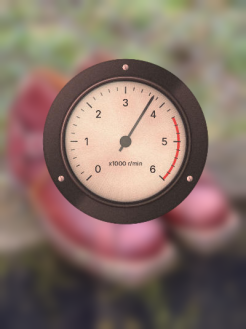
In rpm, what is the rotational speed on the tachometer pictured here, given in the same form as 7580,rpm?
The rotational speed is 3700,rpm
